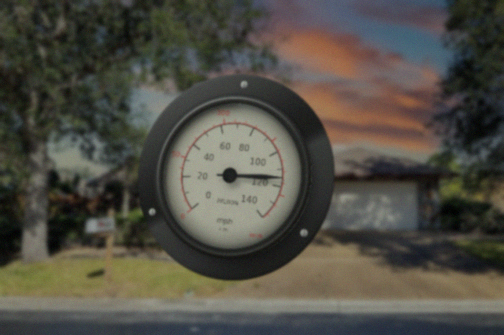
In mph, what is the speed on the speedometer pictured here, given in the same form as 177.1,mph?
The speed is 115,mph
